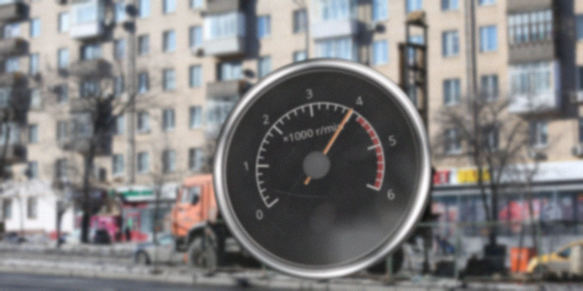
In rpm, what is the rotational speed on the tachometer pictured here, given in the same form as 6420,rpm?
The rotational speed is 4000,rpm
